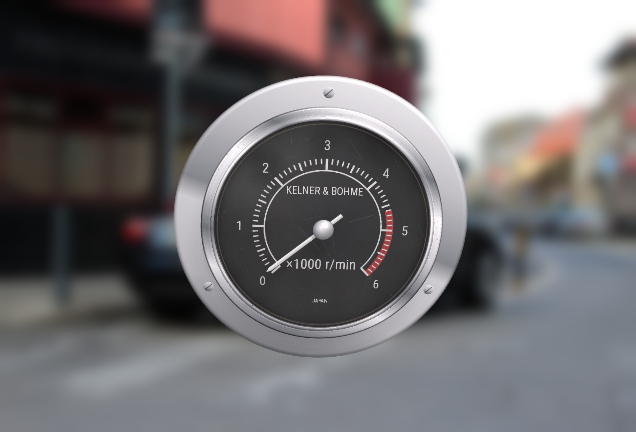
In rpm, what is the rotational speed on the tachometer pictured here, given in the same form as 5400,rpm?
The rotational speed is 100,rpm
